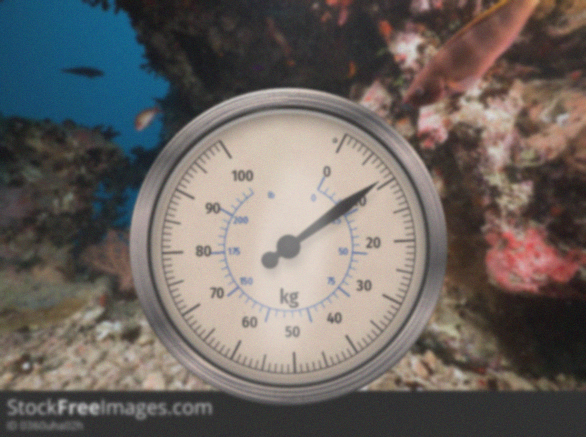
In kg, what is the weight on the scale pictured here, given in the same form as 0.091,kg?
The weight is 9,kg
